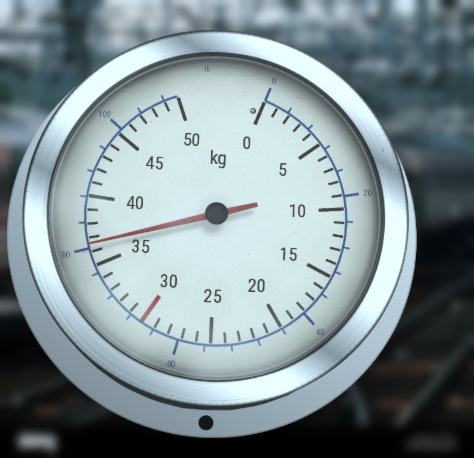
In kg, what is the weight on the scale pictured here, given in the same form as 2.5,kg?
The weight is 36.5,kg
